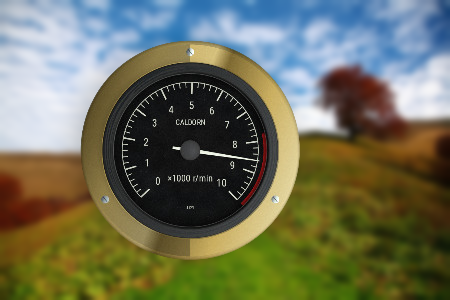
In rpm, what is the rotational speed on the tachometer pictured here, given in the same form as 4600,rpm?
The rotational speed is 8600,rpm
